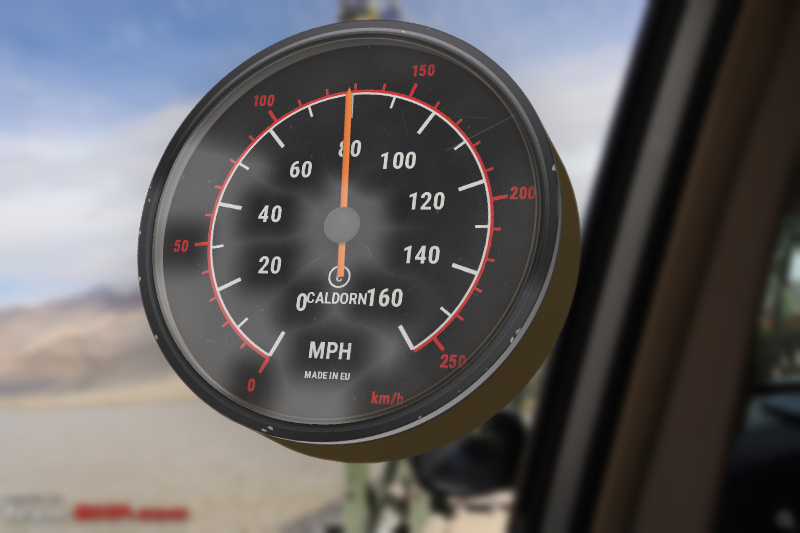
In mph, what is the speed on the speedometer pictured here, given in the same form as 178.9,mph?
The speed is 80,mph
